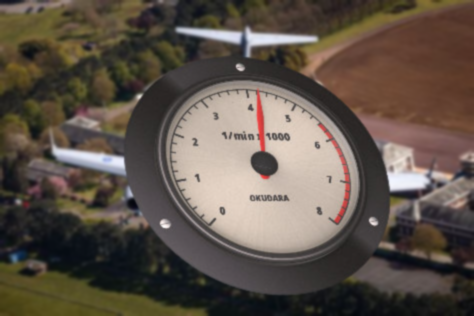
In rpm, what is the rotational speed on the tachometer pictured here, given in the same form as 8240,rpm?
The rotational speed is 4200,rpm
